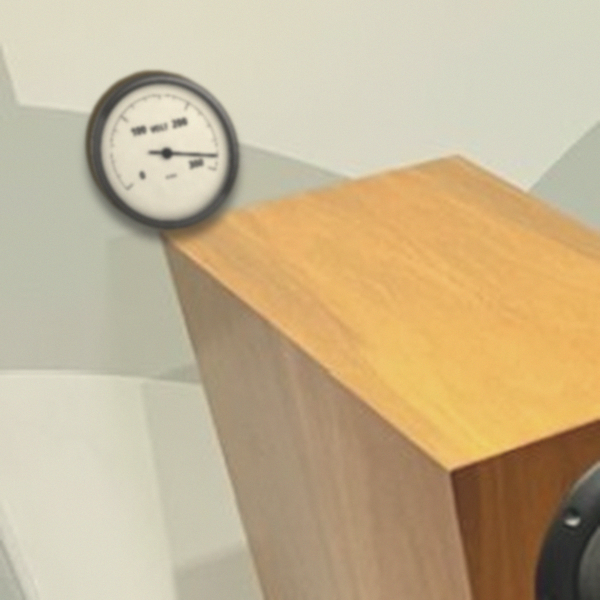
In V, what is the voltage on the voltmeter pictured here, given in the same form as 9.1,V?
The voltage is 280,V
